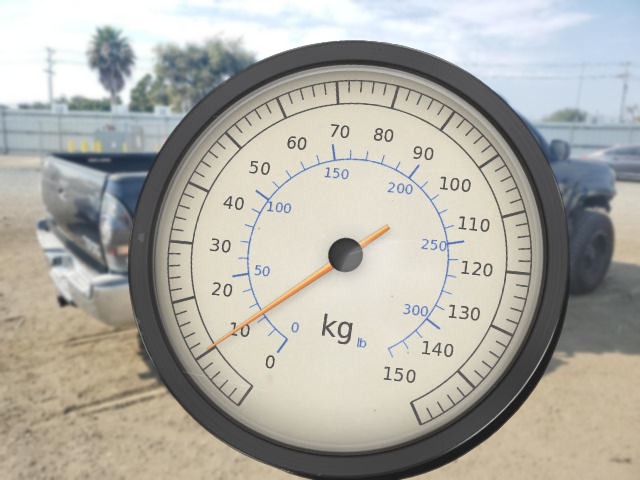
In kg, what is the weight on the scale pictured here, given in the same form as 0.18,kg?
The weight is 10,kg
